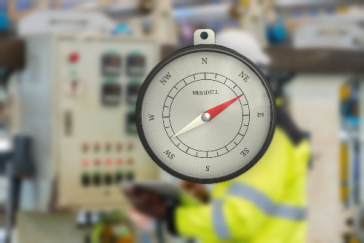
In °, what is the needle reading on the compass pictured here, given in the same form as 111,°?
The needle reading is 60,°
